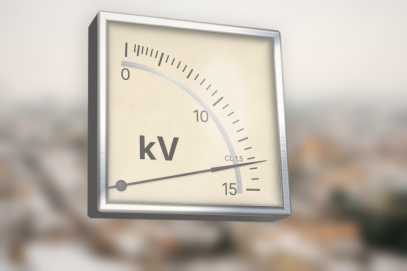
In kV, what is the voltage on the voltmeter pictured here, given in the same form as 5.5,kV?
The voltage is 13.75,kV
